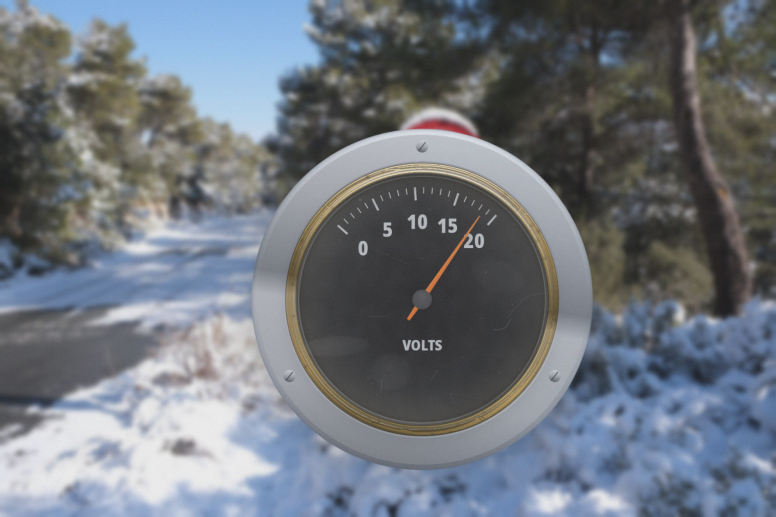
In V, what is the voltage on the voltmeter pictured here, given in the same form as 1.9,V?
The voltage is 18.5,V
